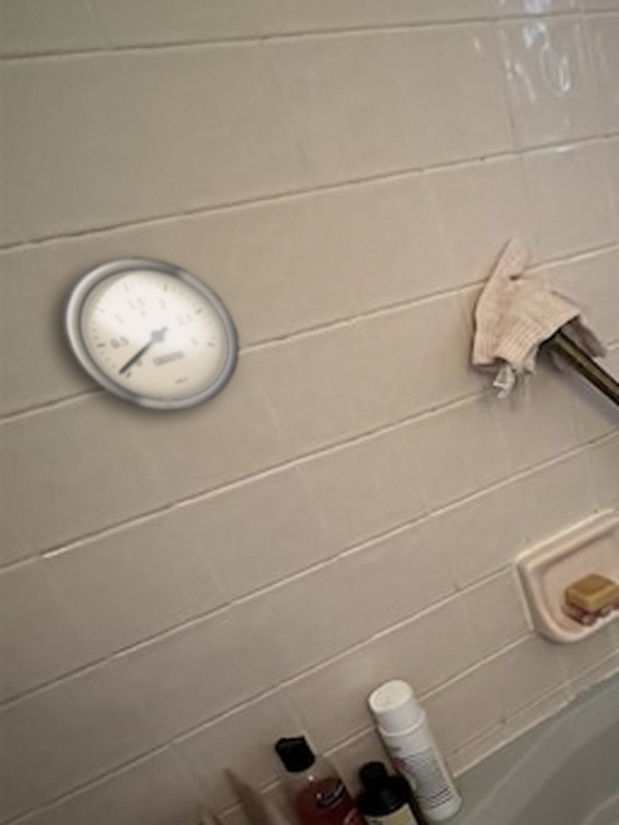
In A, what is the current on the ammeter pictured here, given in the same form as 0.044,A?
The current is 0.1,A
